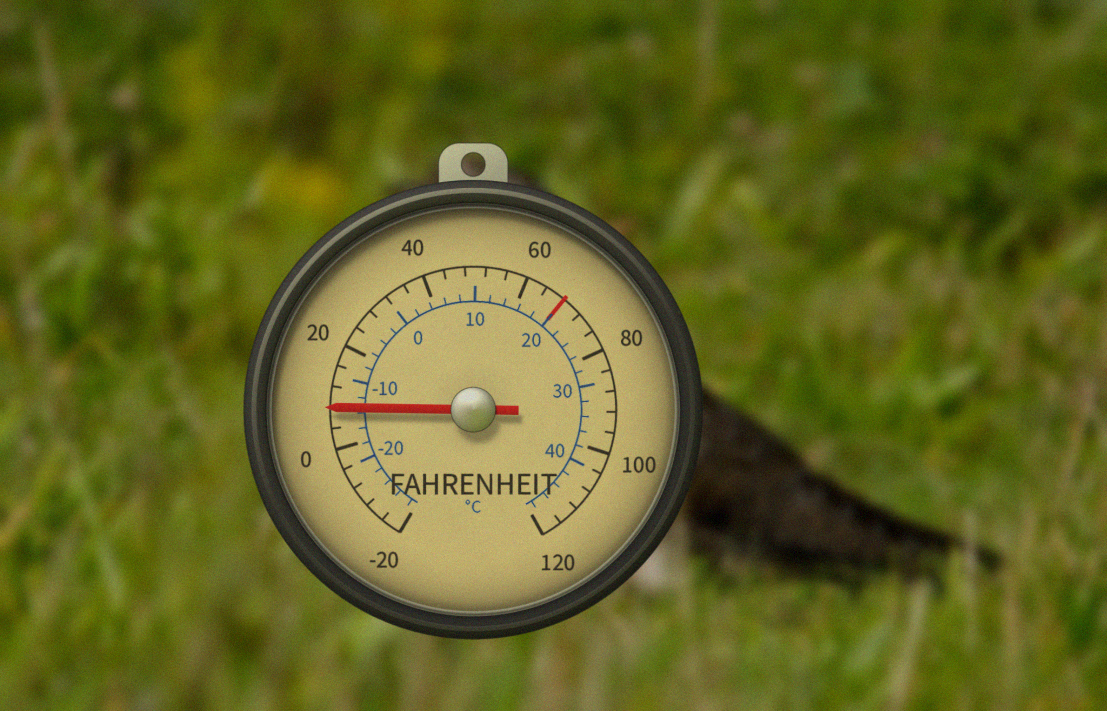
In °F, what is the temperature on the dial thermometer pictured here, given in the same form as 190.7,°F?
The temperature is 8,°F
